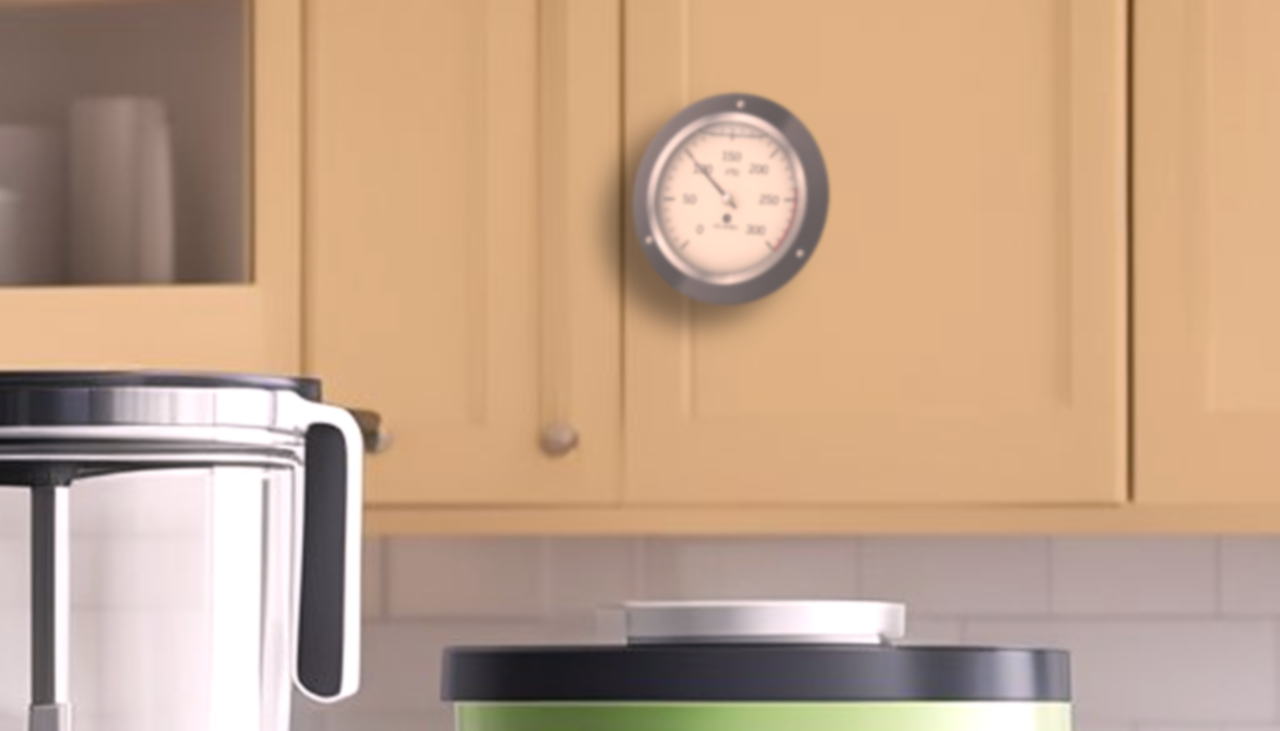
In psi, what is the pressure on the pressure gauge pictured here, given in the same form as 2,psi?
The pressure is 100,psi
